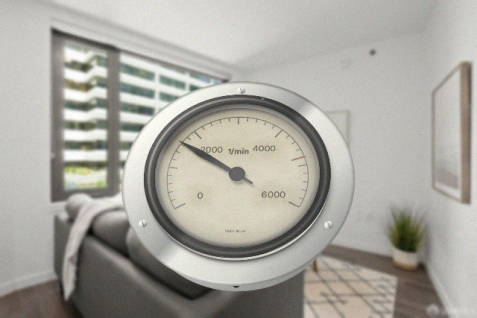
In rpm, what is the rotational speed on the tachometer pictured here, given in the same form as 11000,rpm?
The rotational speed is 1600,rpm
